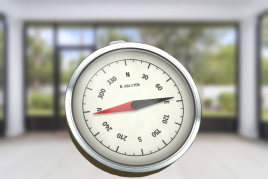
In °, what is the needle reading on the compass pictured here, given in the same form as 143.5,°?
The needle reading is 265,°
